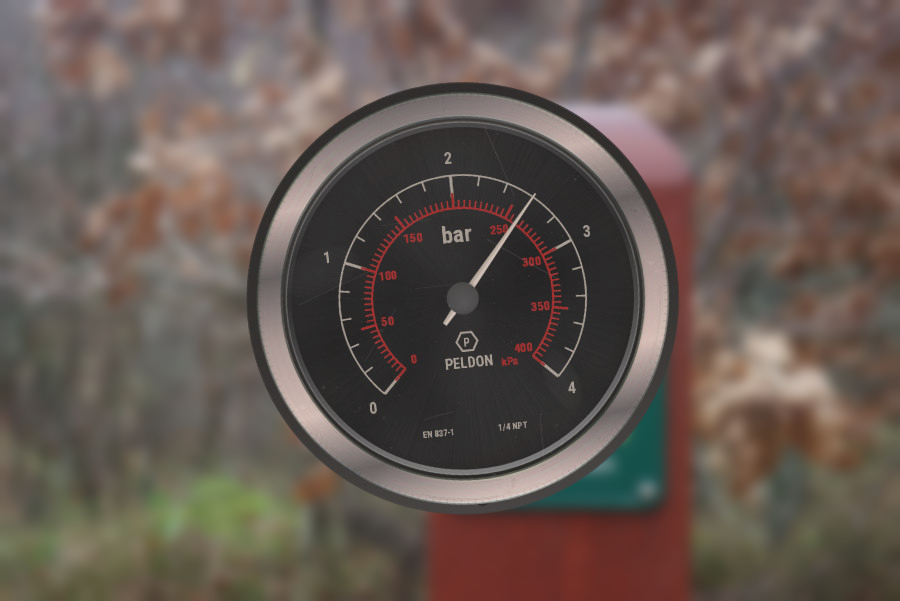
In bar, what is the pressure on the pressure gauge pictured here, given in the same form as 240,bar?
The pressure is 2.6,bar
